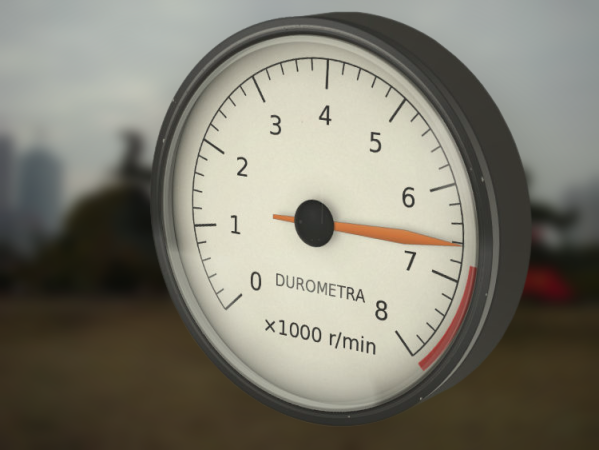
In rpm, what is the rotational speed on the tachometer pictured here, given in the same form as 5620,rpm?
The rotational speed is 6600,rpm
